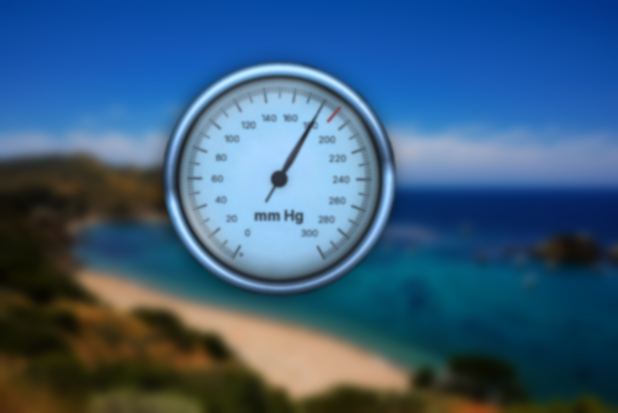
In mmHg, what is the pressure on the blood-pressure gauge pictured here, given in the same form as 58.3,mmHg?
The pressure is 180,mmHg
